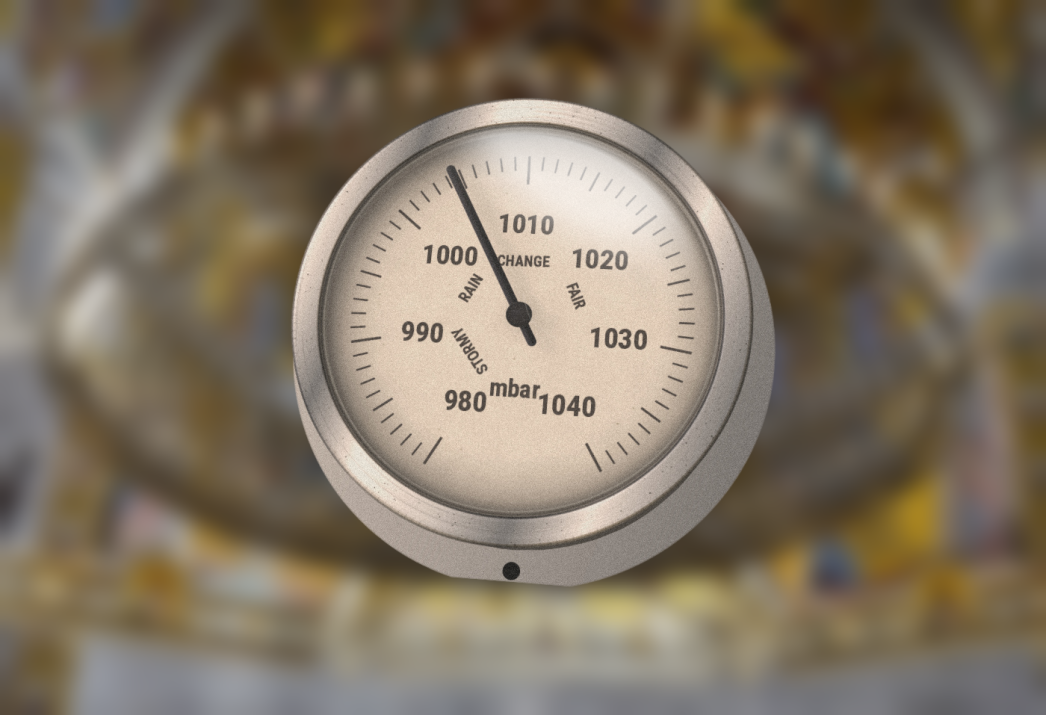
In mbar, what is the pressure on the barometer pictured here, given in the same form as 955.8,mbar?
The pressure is 1004.5,mbar
